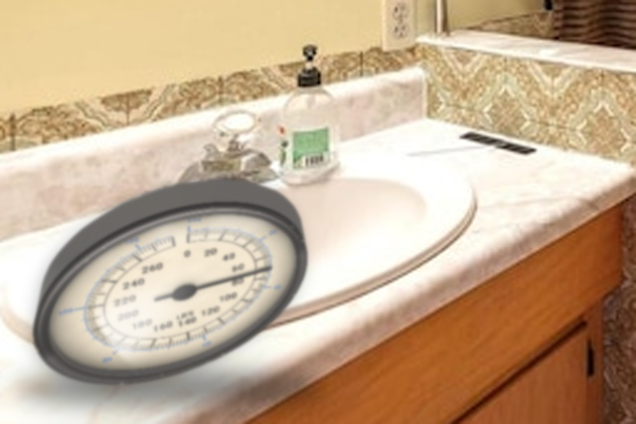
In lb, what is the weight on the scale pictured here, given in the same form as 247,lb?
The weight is 70,lb
